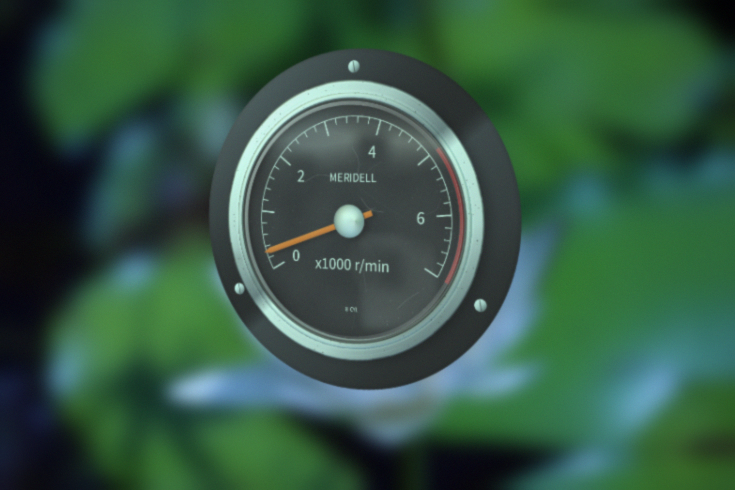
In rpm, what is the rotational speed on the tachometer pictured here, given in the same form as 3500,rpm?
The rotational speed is 300,rpm
